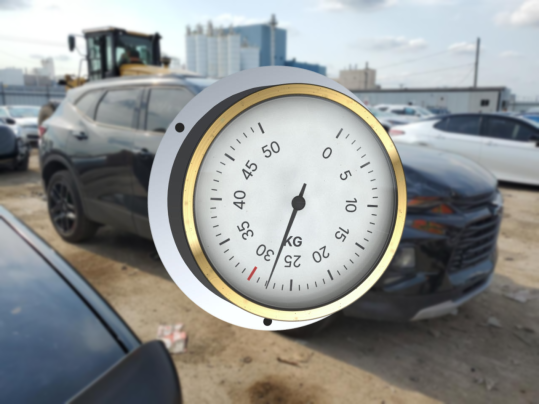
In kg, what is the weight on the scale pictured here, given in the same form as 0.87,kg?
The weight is 28,kg
